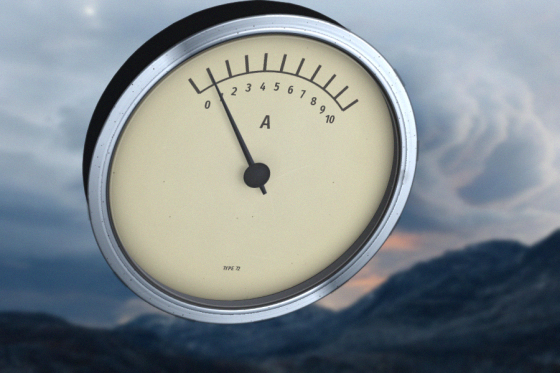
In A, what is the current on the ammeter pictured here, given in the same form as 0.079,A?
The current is 1,A
